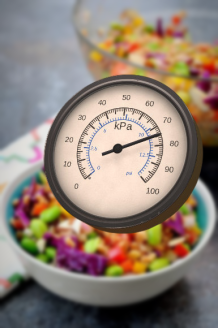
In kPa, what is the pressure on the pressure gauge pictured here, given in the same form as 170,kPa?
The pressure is 75,kPa
